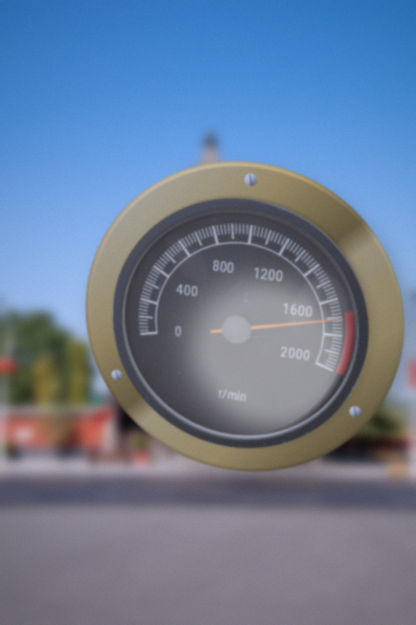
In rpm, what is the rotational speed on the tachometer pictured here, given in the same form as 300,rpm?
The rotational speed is 1700,rpm
